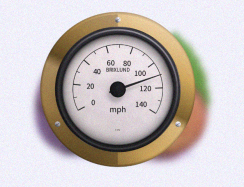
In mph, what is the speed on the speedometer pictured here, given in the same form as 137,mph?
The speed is 110,mph
